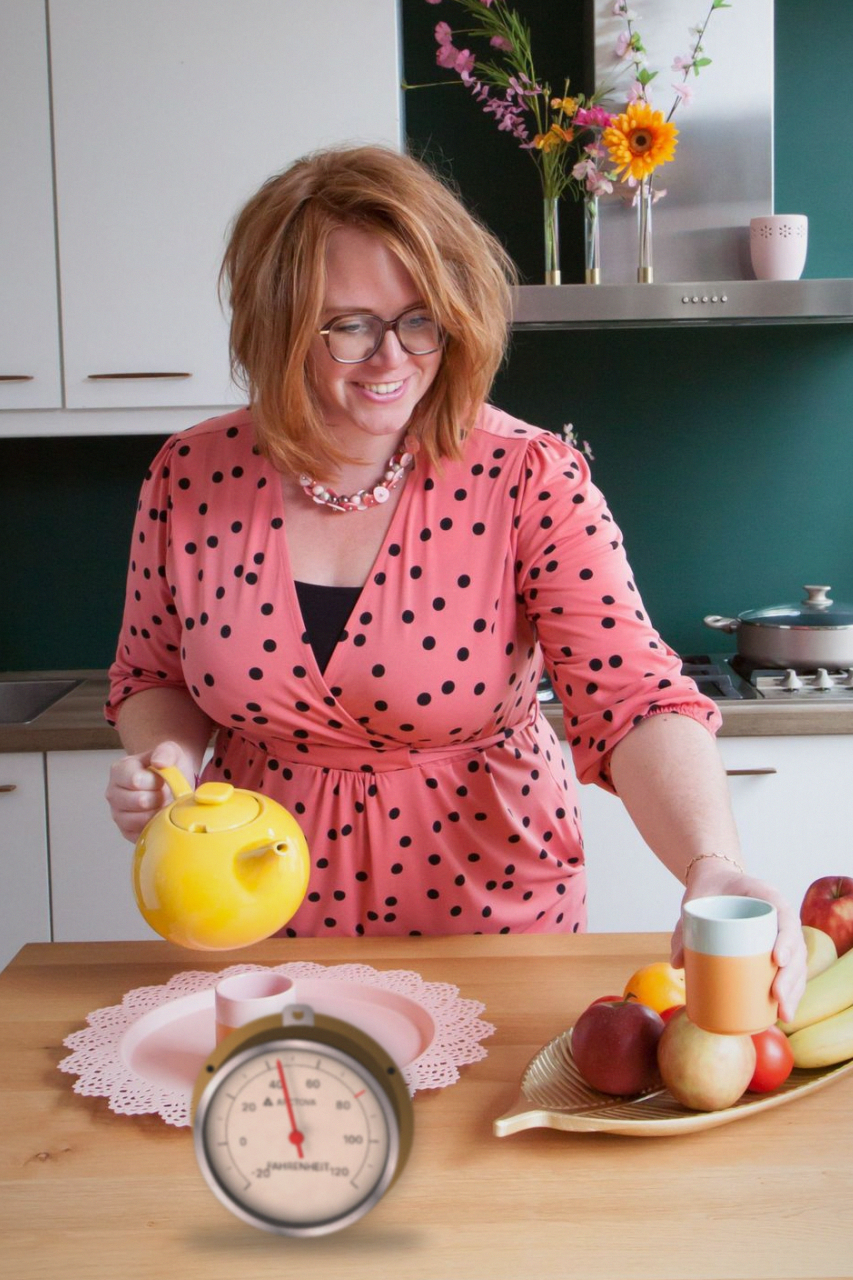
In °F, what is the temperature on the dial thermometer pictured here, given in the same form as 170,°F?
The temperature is 45,°F
